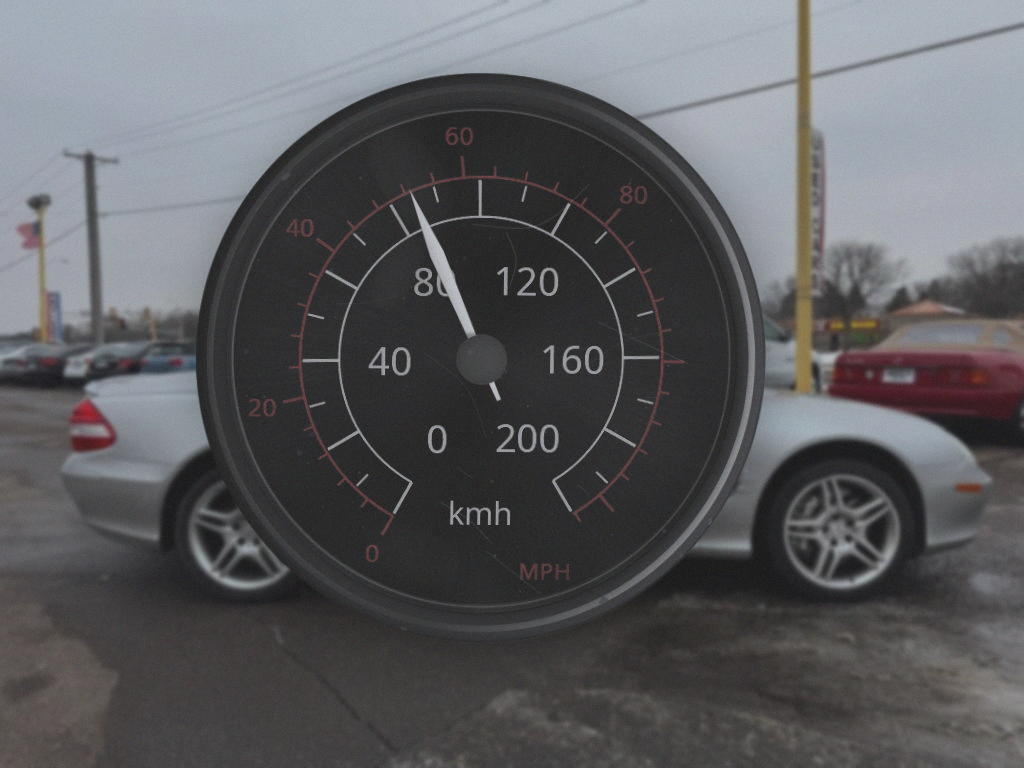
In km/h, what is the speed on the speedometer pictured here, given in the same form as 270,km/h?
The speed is 85,km/h
